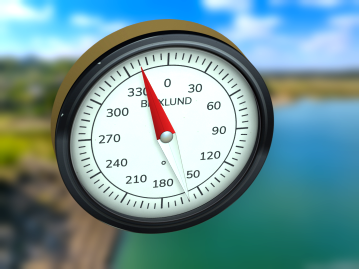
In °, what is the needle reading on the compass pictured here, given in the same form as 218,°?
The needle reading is 340,°
